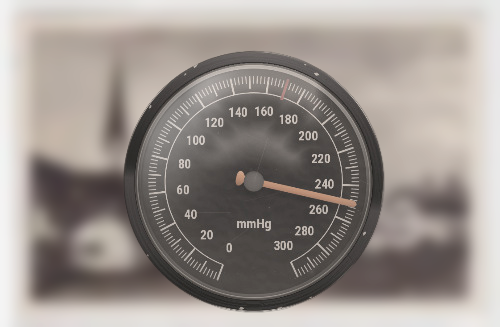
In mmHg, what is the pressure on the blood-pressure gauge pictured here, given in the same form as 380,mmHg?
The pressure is 250,mmHg
